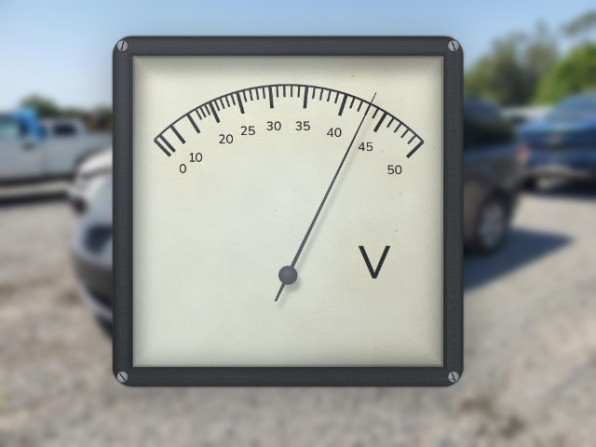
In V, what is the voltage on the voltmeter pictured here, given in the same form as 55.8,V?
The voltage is 43,V
